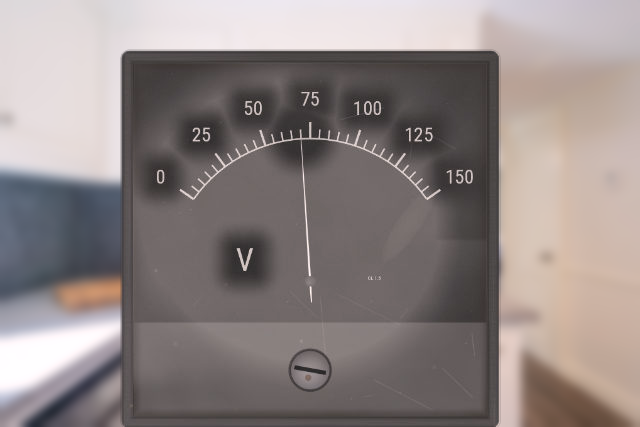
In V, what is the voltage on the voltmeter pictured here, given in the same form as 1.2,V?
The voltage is 70,V
